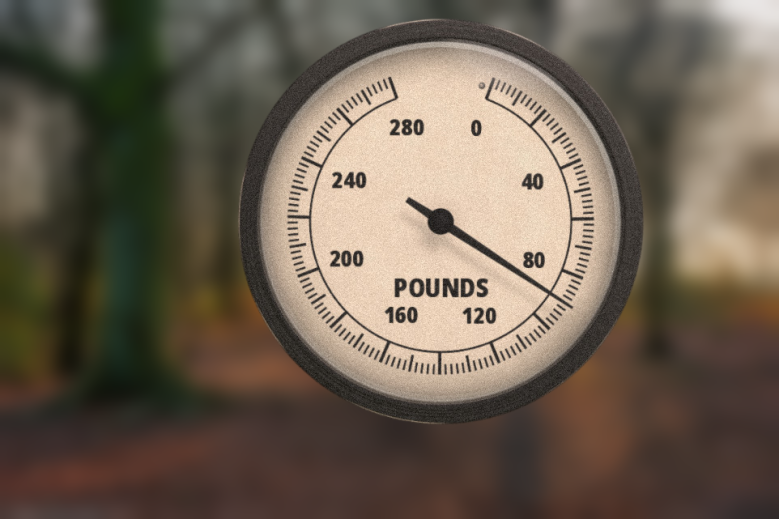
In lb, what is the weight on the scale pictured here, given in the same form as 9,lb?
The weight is 90,lb
